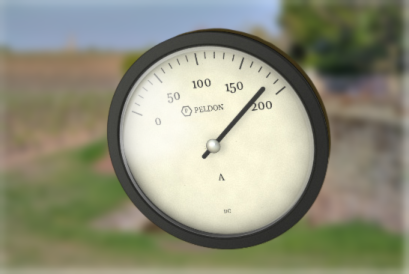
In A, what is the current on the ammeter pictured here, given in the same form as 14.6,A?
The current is 185,A
